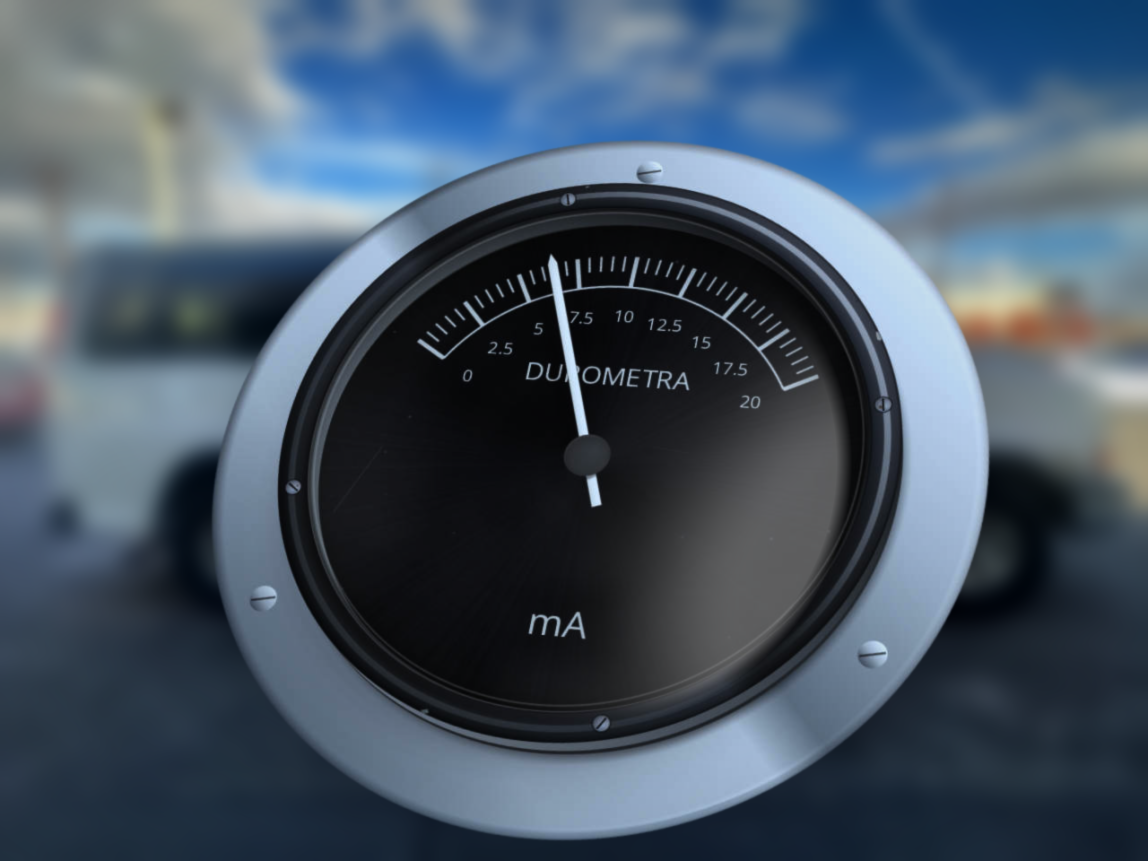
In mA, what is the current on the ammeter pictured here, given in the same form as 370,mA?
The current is 6.5,mA
